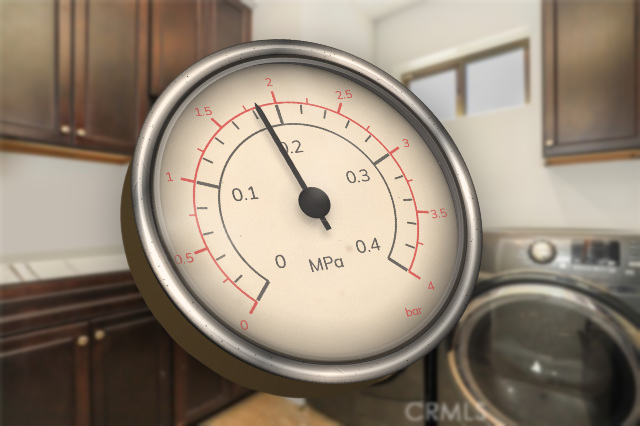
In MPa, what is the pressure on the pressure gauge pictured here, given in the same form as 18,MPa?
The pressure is 0.18,MPa
